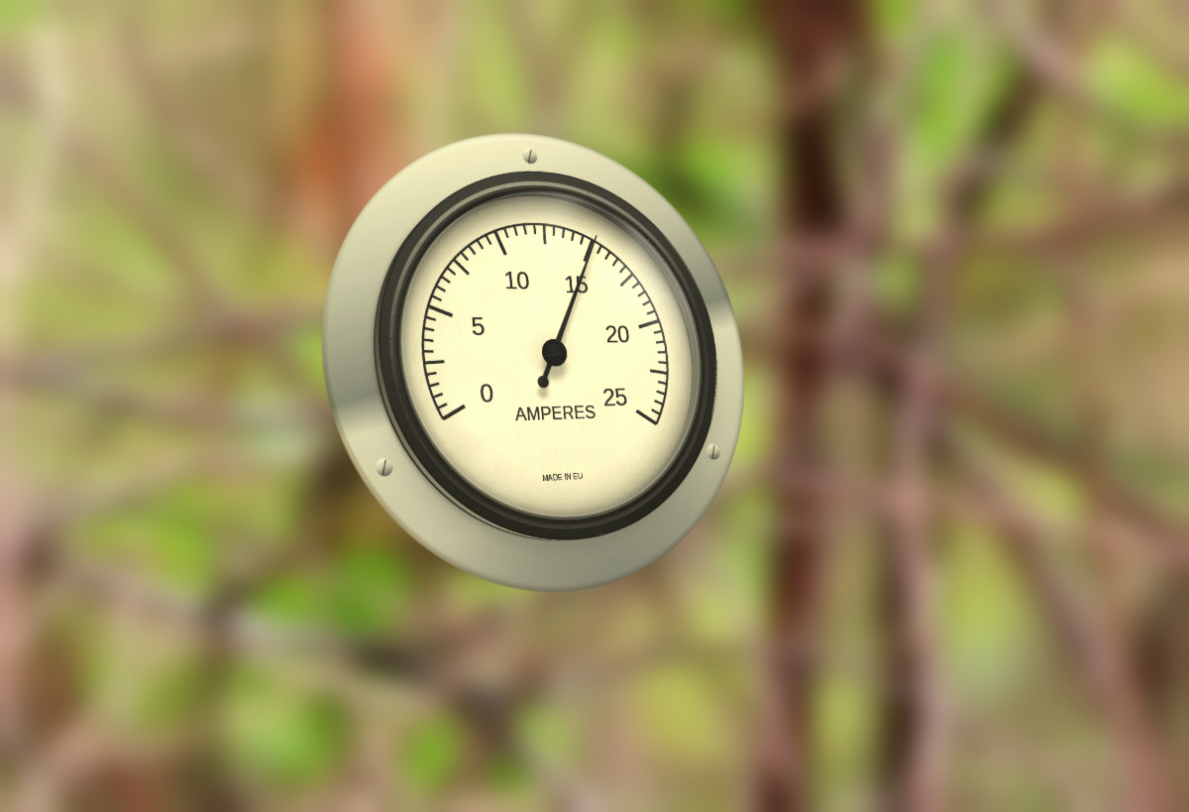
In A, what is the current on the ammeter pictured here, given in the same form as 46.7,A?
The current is 15,A
